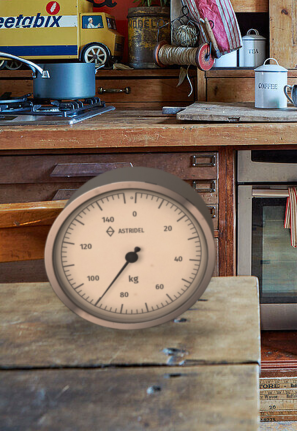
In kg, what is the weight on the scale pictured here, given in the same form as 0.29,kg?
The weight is 90,kg
